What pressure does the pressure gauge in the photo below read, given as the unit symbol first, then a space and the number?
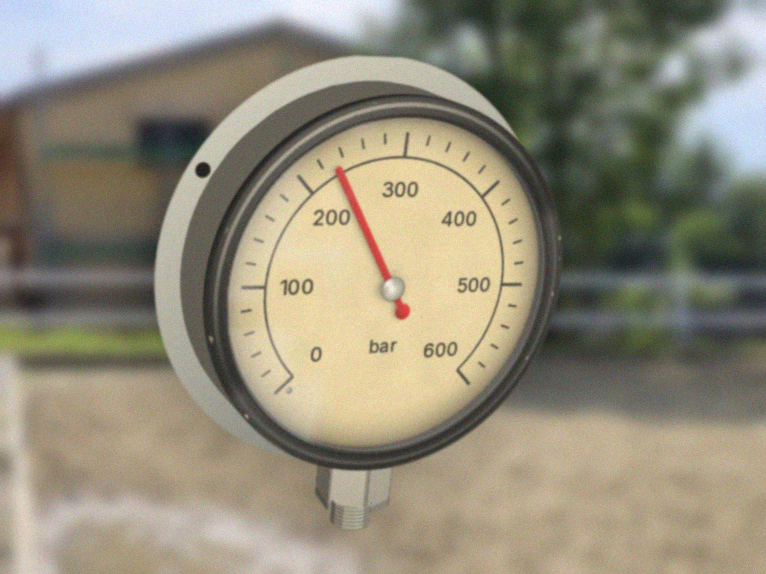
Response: bar 230
